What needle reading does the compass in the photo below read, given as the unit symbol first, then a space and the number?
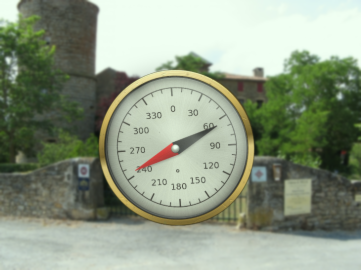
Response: ° 245
